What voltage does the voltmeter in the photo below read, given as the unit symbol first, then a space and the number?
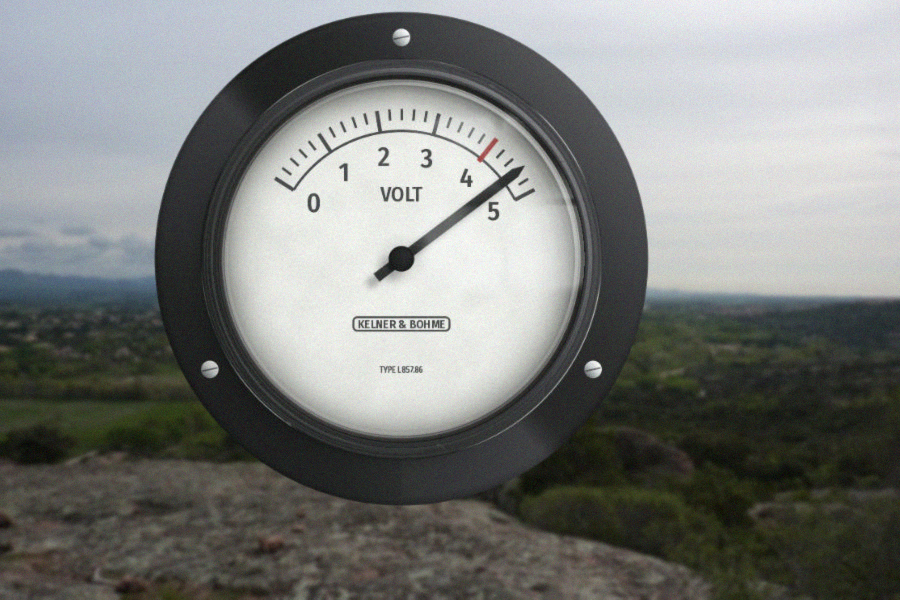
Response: V 4.6
